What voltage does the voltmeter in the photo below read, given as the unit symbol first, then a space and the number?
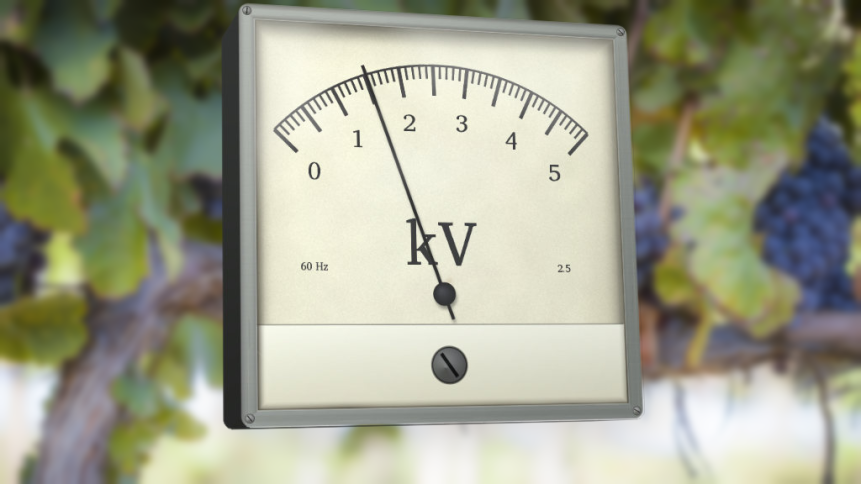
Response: kV 1.5
